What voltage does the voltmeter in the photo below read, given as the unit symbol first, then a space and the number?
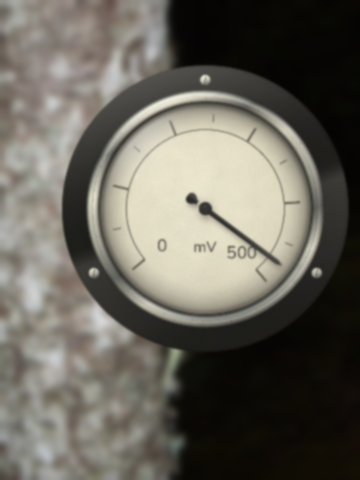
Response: mV 475
